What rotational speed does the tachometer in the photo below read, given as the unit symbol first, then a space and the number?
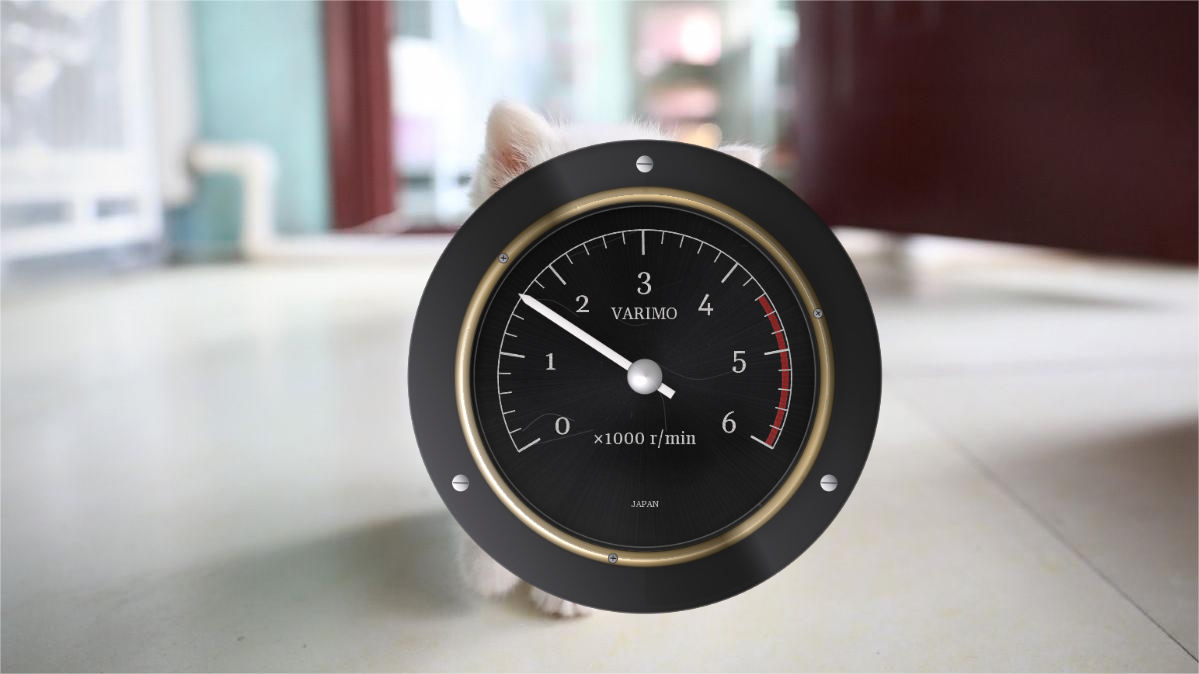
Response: rpm 1600
